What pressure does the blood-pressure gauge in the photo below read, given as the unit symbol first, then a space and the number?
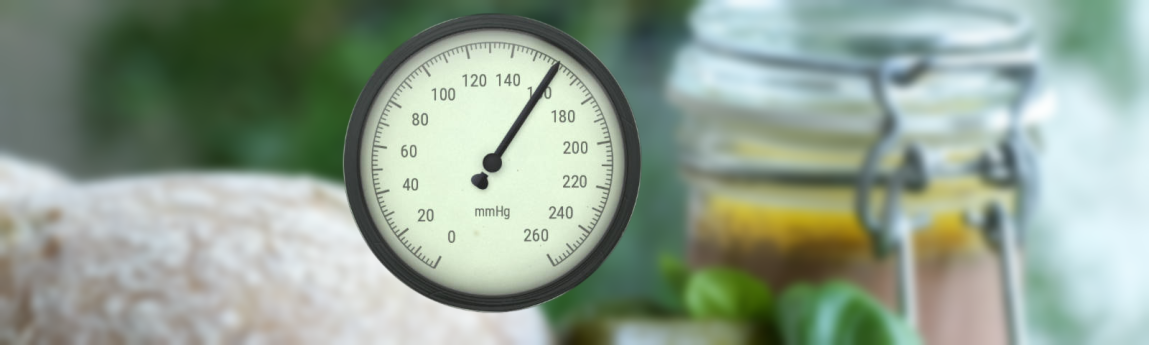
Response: mmHg 160
